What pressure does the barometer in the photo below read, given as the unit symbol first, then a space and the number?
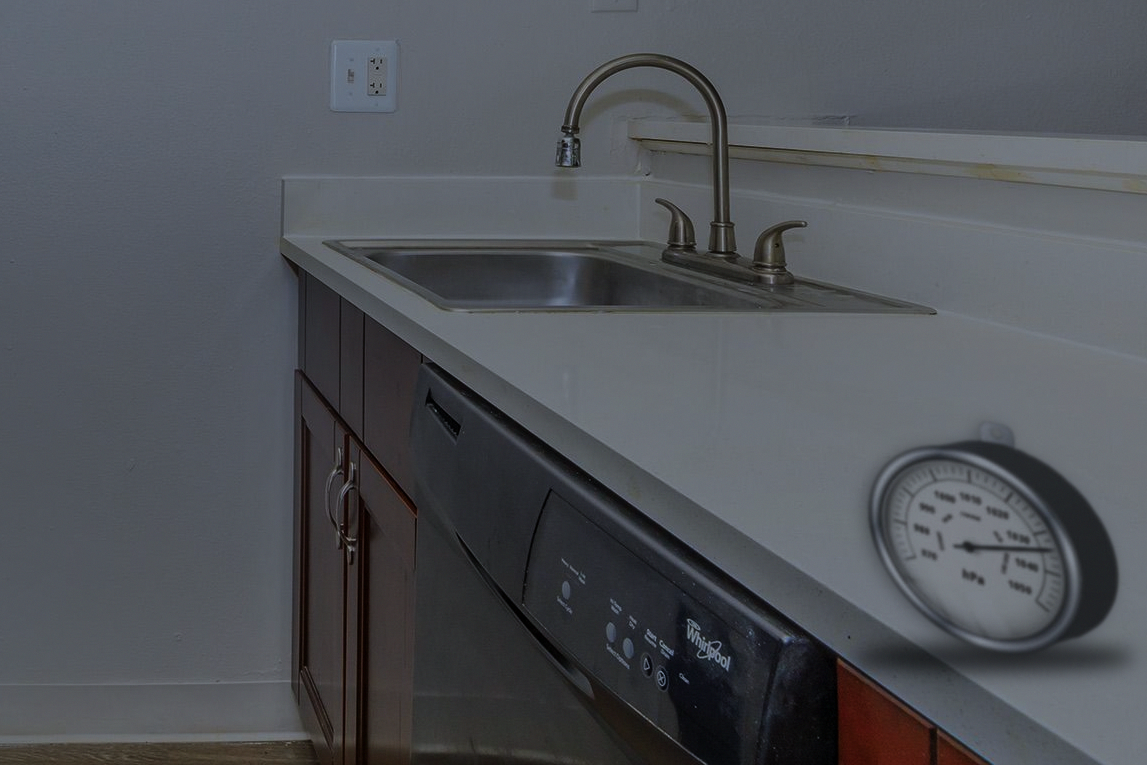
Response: hPa 1034
